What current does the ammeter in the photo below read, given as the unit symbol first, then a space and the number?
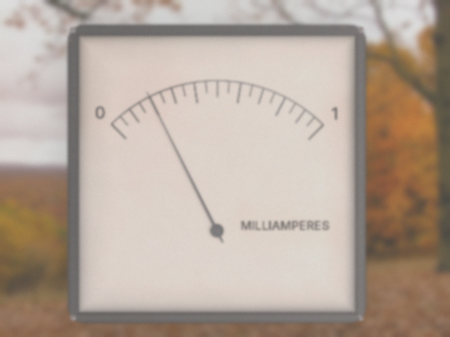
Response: mA 0.2
